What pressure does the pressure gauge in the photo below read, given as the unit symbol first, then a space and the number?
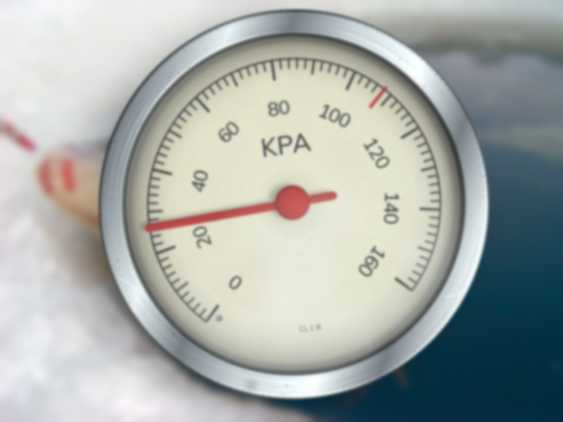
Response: kPa 26
